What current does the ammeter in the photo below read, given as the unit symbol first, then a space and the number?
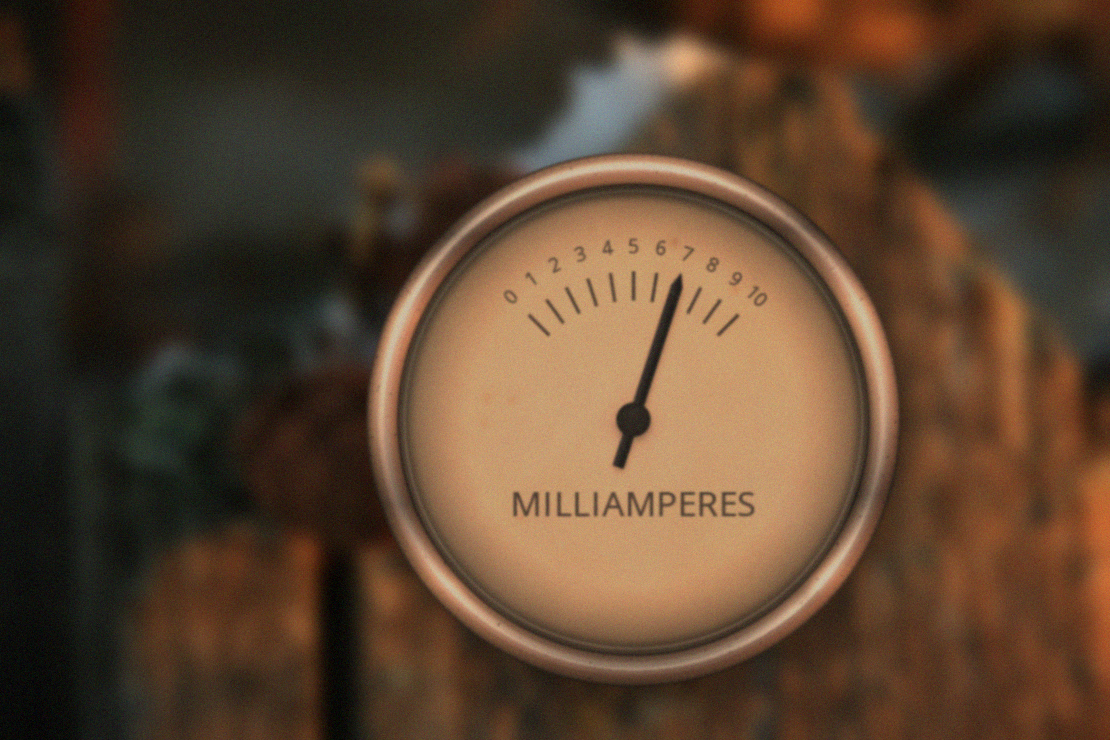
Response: mA 7
